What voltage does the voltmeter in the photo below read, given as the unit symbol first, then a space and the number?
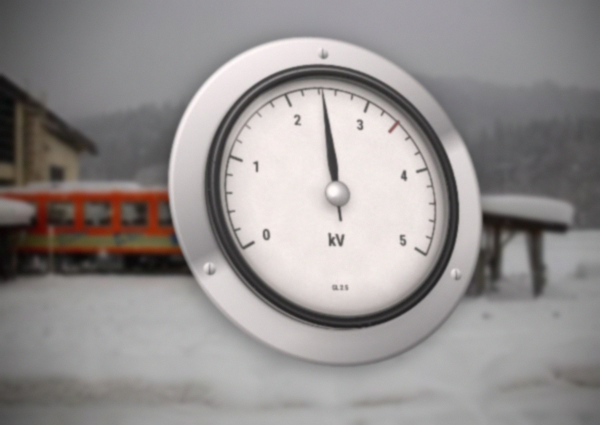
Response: kV 2.4
